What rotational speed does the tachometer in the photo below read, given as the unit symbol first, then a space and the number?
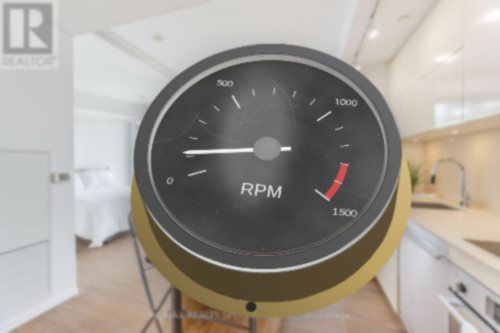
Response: rpm 100
